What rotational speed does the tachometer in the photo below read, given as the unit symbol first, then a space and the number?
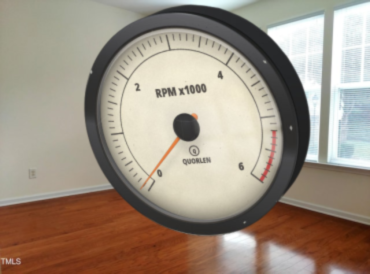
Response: rpm 100
